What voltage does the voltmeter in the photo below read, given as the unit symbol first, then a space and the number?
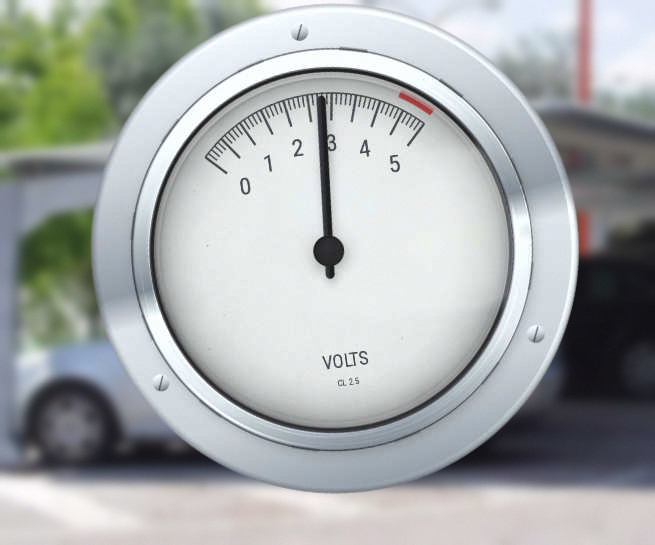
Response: V 2.8
